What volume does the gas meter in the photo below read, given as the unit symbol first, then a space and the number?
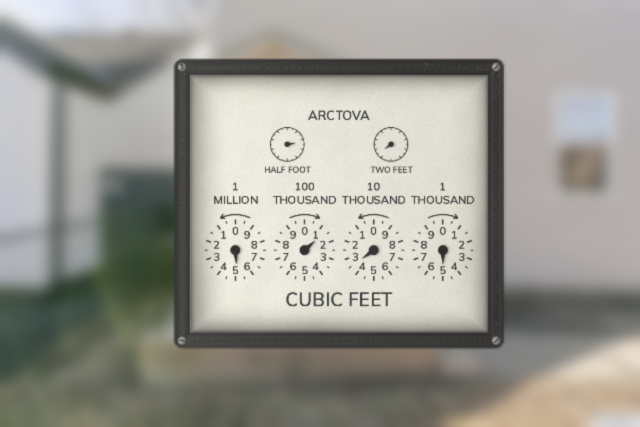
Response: ft³ 513500
